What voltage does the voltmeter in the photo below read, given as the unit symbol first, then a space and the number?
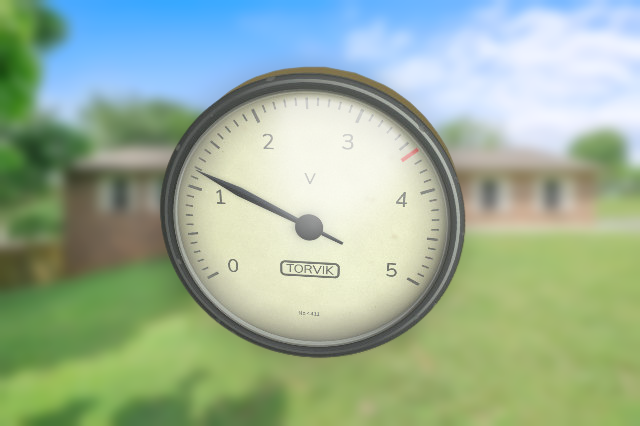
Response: V 1.2
